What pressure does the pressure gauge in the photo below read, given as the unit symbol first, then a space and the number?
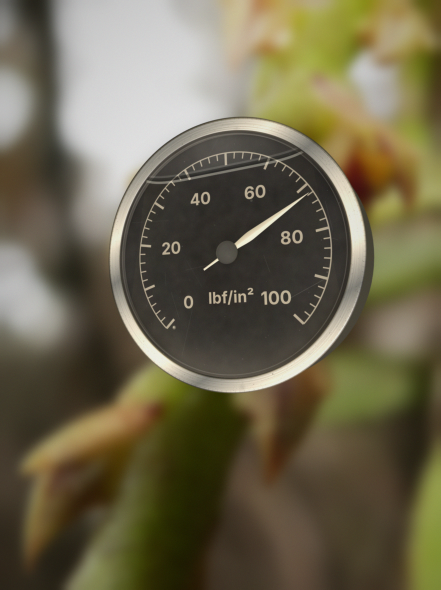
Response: psi 72
